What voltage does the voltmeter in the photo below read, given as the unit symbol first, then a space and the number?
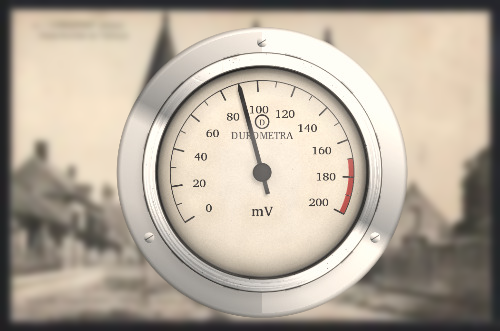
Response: mV 90
